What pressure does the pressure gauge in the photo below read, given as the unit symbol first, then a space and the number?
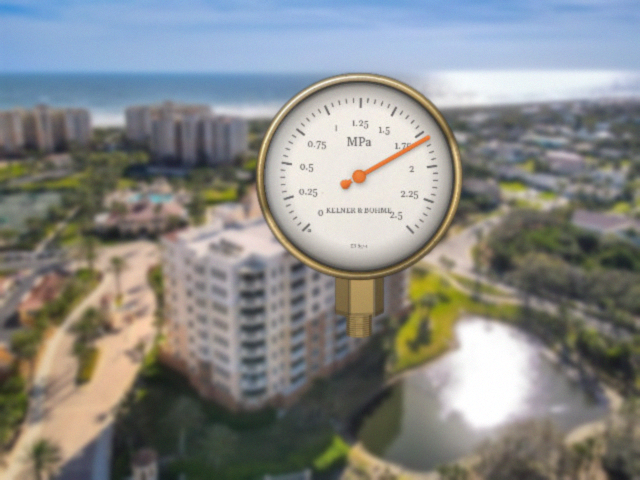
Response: MPa 1.8
